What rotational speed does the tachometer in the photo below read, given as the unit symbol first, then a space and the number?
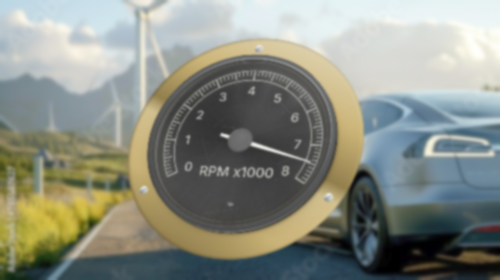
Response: rpm 7500
